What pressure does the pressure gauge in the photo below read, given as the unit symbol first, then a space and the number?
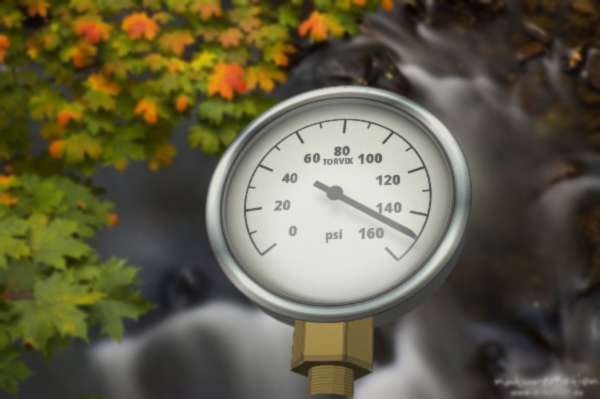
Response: psi 150
